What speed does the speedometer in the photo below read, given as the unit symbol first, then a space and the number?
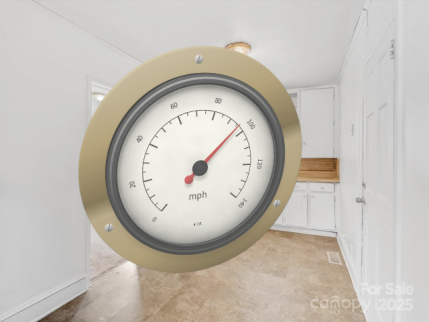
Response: mph 95
